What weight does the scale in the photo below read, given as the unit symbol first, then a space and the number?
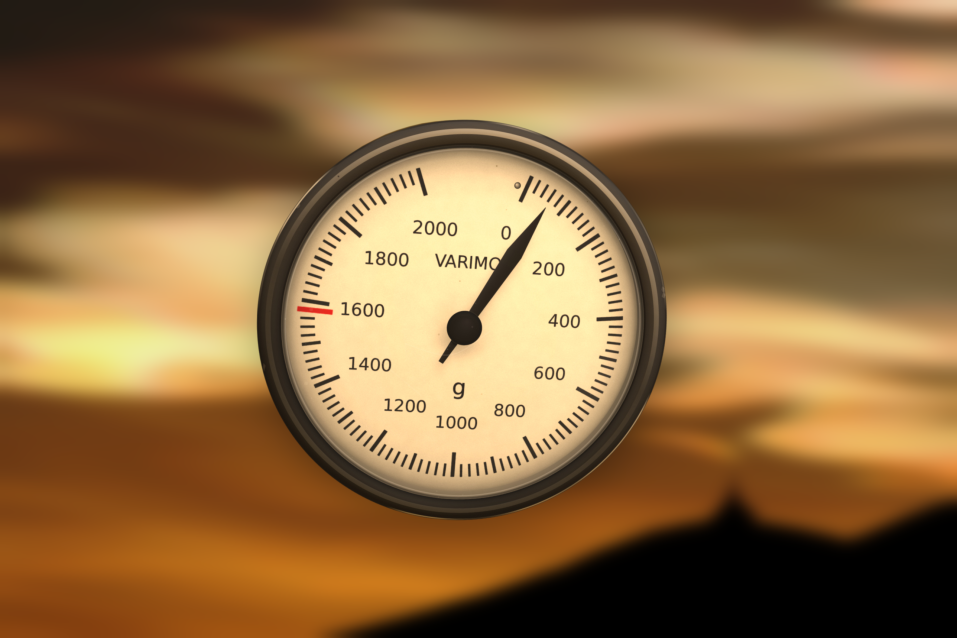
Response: g 60
